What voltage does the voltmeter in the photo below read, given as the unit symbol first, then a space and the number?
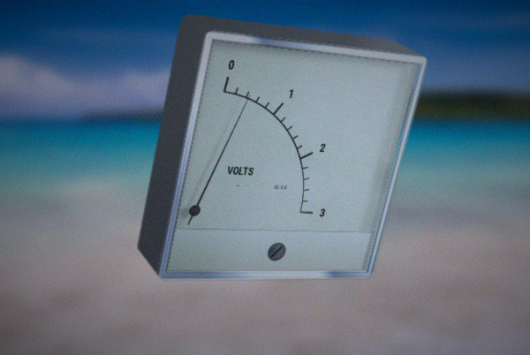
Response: V 0.4
